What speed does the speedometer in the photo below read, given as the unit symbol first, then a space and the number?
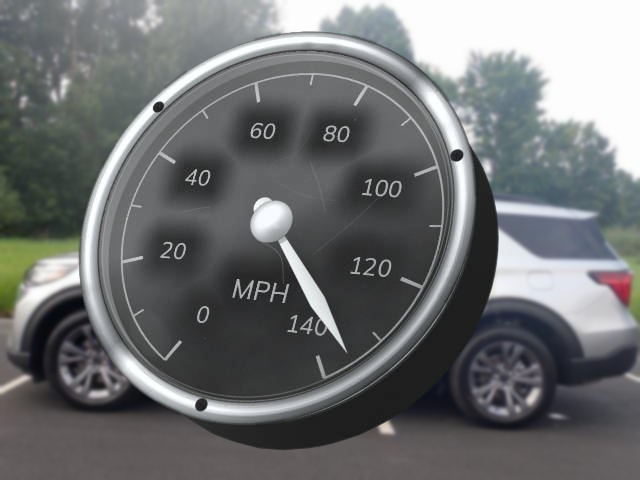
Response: mph 135
